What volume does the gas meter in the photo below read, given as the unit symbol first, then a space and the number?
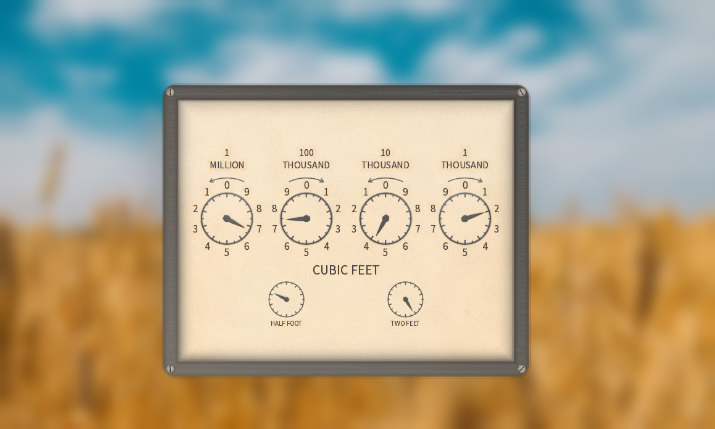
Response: ft³ 674200
